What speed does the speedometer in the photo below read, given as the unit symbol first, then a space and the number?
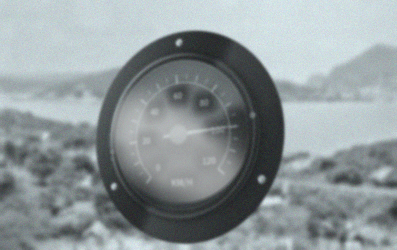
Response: km/h 100
